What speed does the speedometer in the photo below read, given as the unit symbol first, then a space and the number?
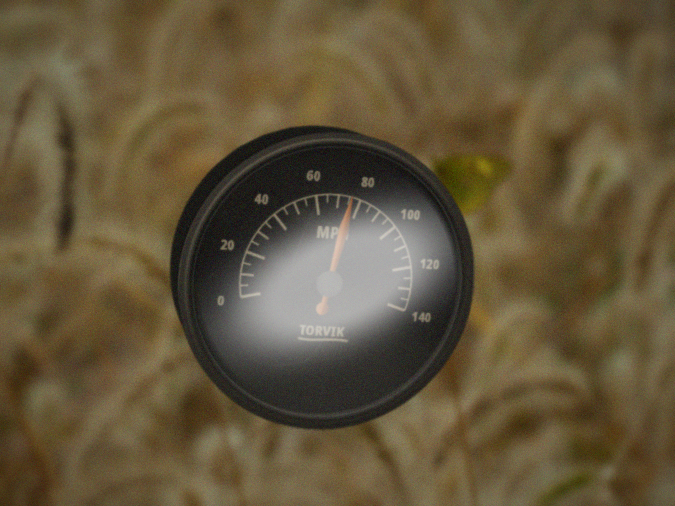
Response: mph 75
